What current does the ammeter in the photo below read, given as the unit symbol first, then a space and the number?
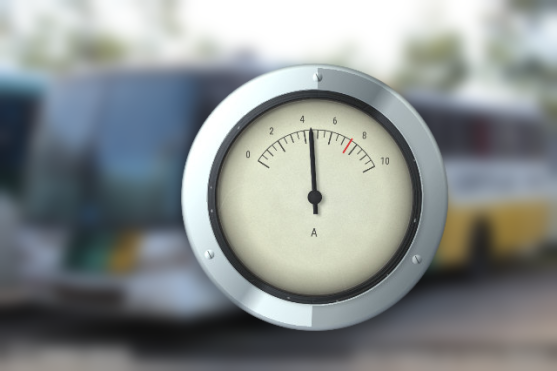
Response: A 4.5
